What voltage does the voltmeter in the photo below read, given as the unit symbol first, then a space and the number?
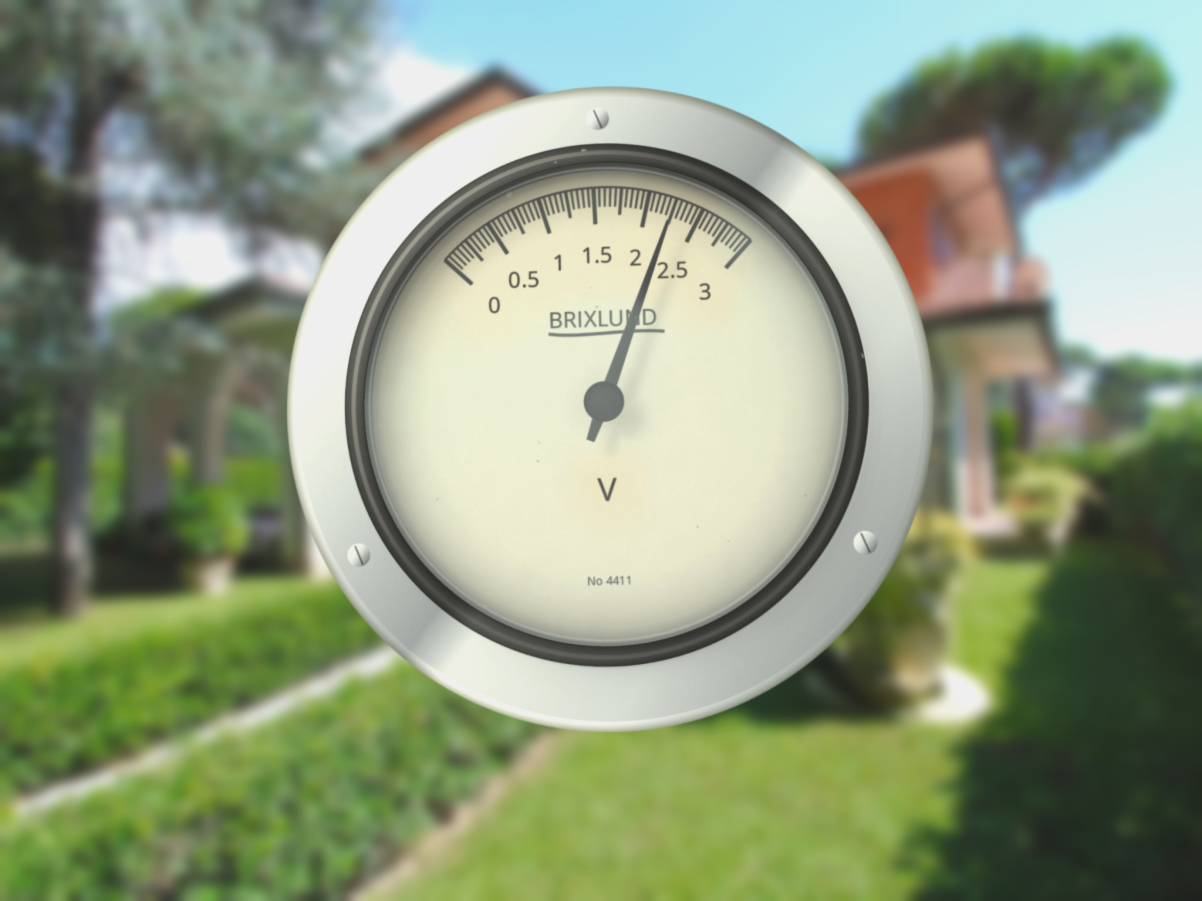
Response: V 2.25
